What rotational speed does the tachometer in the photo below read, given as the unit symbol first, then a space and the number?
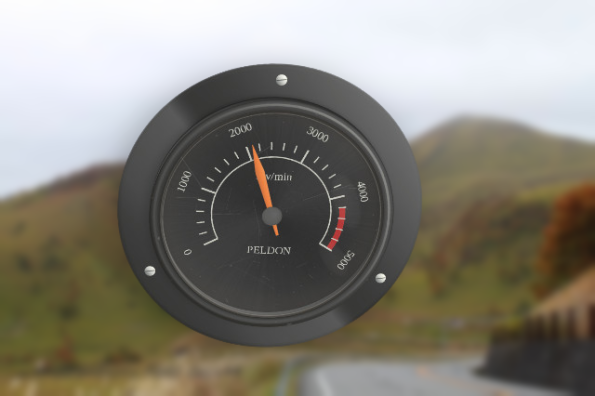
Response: rpm 2100
